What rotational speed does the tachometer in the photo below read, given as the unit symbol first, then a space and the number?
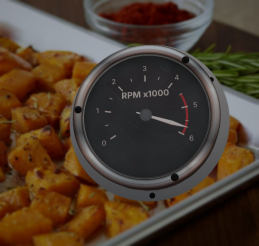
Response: rpm 5750
